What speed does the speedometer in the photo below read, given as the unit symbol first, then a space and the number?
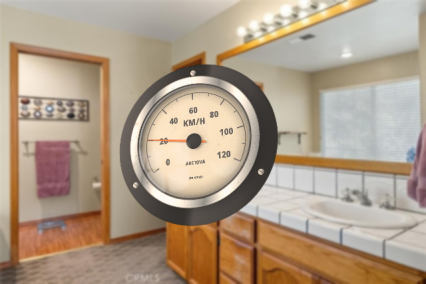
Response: km/h 20
